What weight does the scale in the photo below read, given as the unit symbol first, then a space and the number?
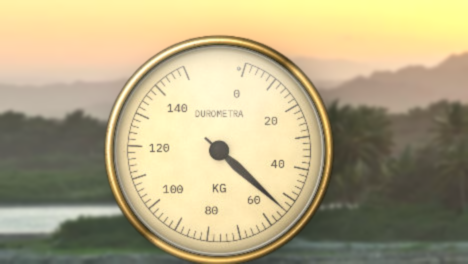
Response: kg 54
